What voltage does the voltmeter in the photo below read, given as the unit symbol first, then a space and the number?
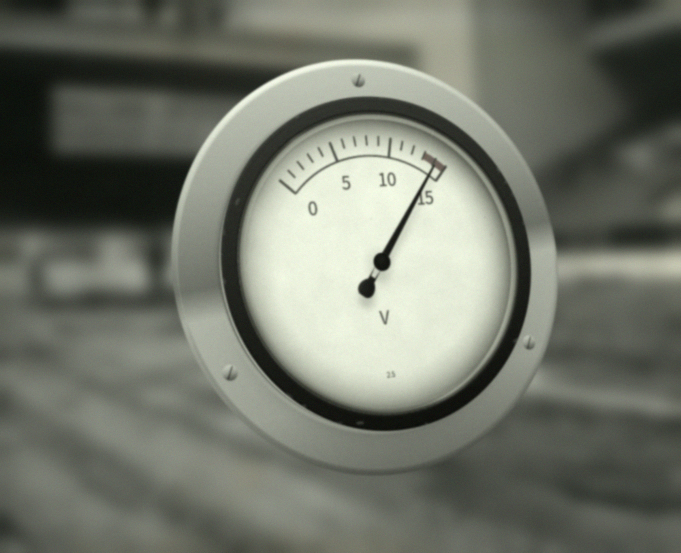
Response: V 14
